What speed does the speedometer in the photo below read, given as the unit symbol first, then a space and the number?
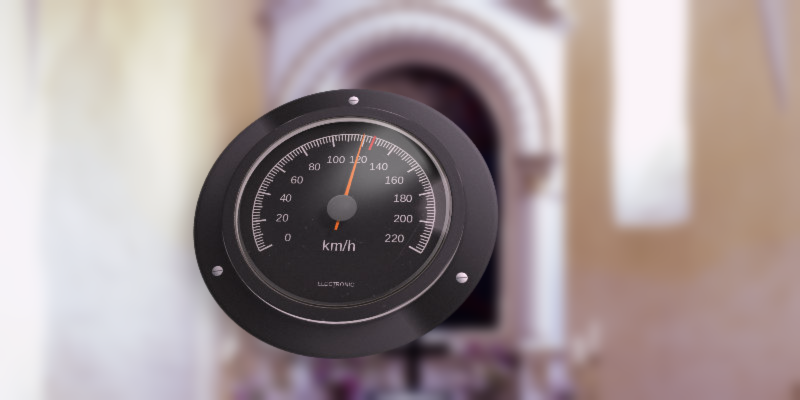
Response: km/h 120
